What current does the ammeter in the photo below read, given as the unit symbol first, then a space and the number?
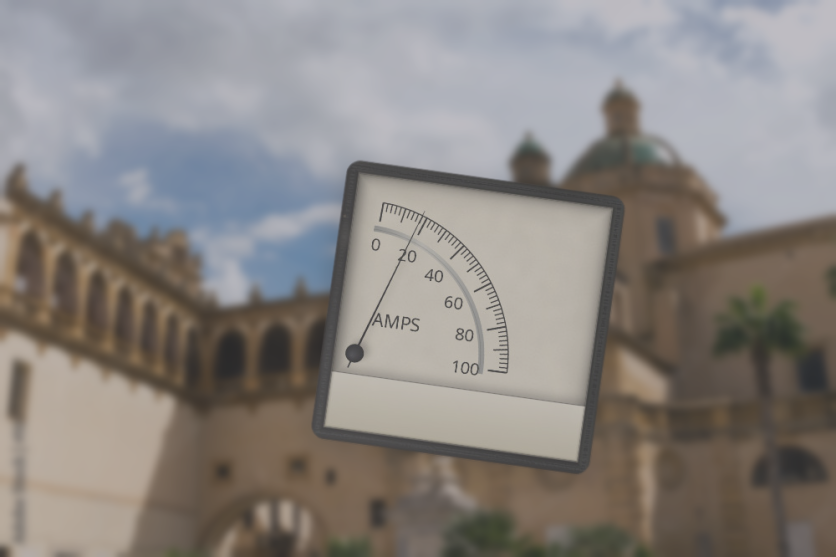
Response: A 18
